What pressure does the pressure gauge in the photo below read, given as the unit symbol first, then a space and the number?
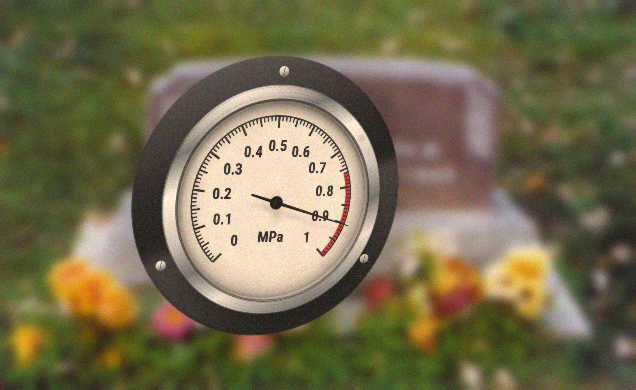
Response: MPa 0.9
